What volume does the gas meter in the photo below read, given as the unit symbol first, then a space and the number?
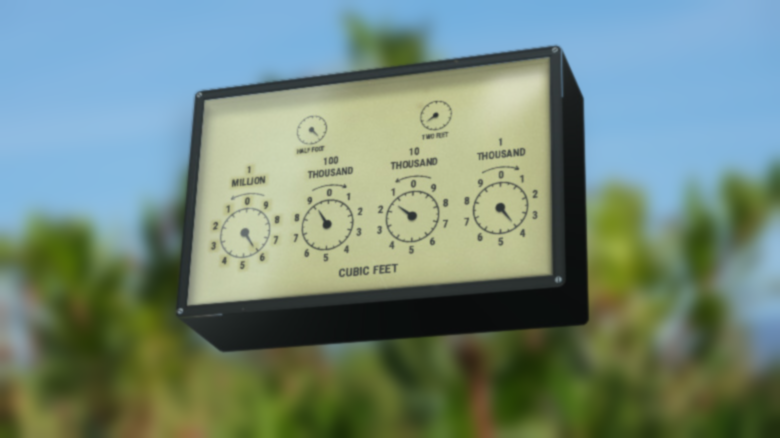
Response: ft³ 591400
